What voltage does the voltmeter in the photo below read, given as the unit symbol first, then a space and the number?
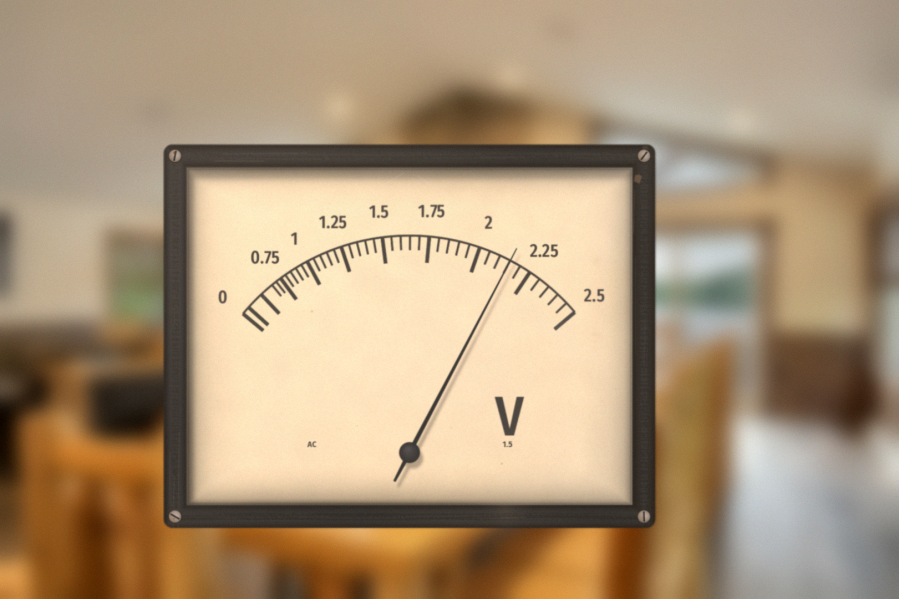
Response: V 2.15
